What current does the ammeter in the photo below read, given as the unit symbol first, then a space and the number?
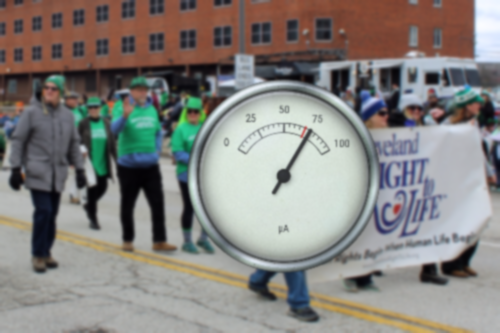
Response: µA 75
